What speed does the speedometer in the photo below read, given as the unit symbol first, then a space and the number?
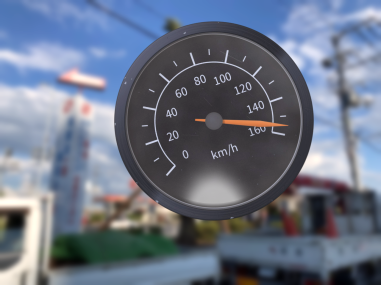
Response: km/h 155
